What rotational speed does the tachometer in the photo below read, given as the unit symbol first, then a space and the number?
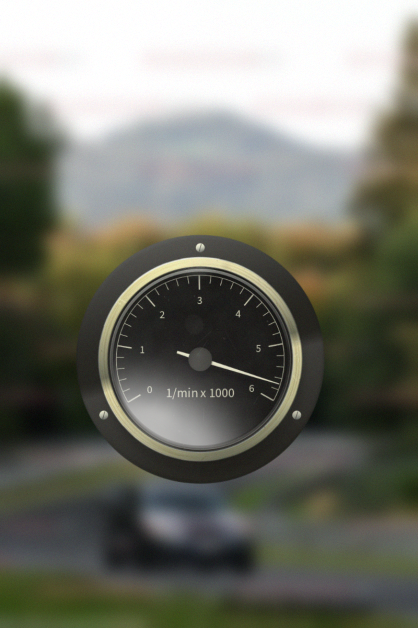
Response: rpm 5700
